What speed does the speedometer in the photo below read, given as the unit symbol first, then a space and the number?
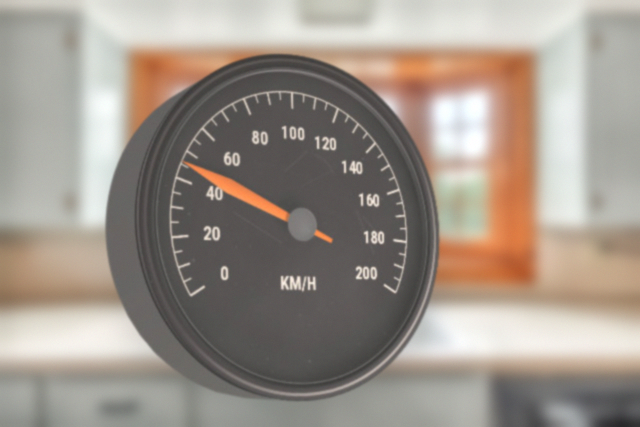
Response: km/h 45
